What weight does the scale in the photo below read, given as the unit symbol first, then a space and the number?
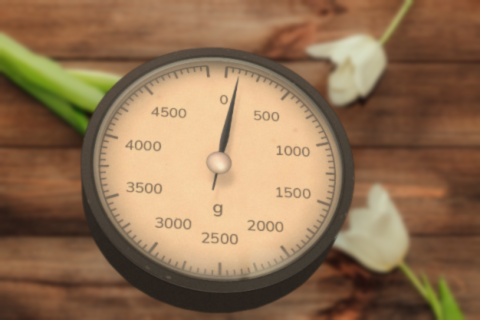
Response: g 100
